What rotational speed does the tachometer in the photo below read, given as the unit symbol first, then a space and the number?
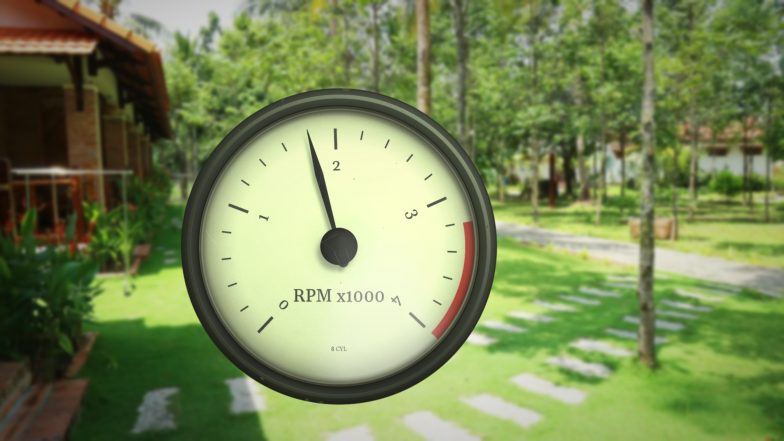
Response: rpm 1800
